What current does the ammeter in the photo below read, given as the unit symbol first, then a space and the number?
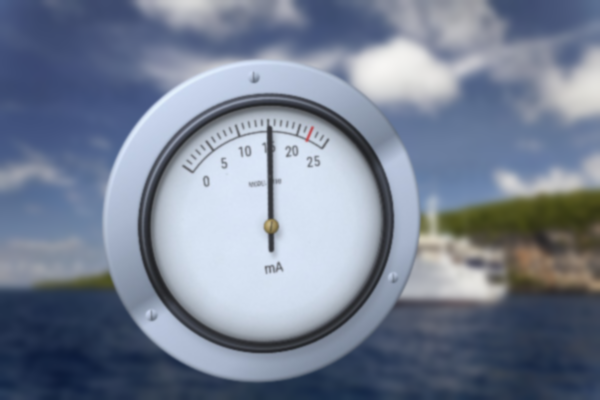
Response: mA 15
